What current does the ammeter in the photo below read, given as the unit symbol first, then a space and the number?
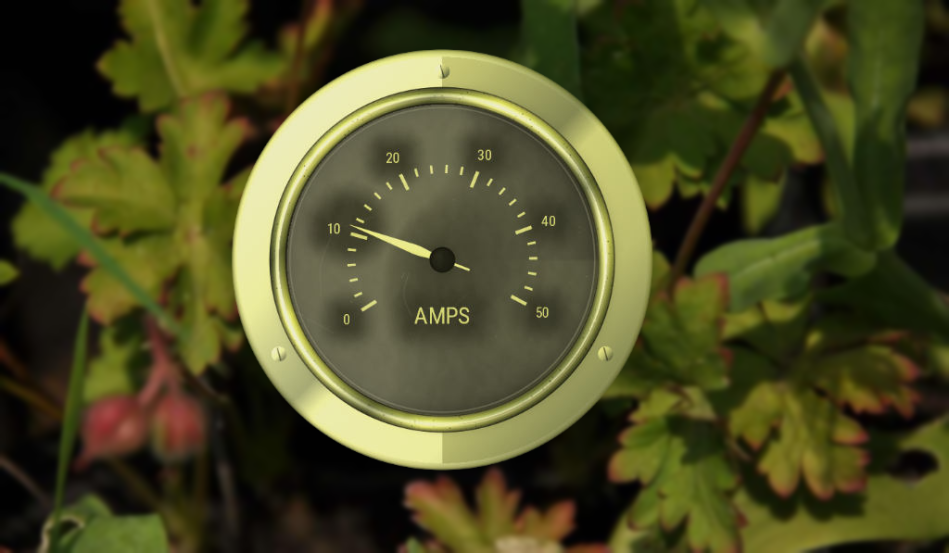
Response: A 11
